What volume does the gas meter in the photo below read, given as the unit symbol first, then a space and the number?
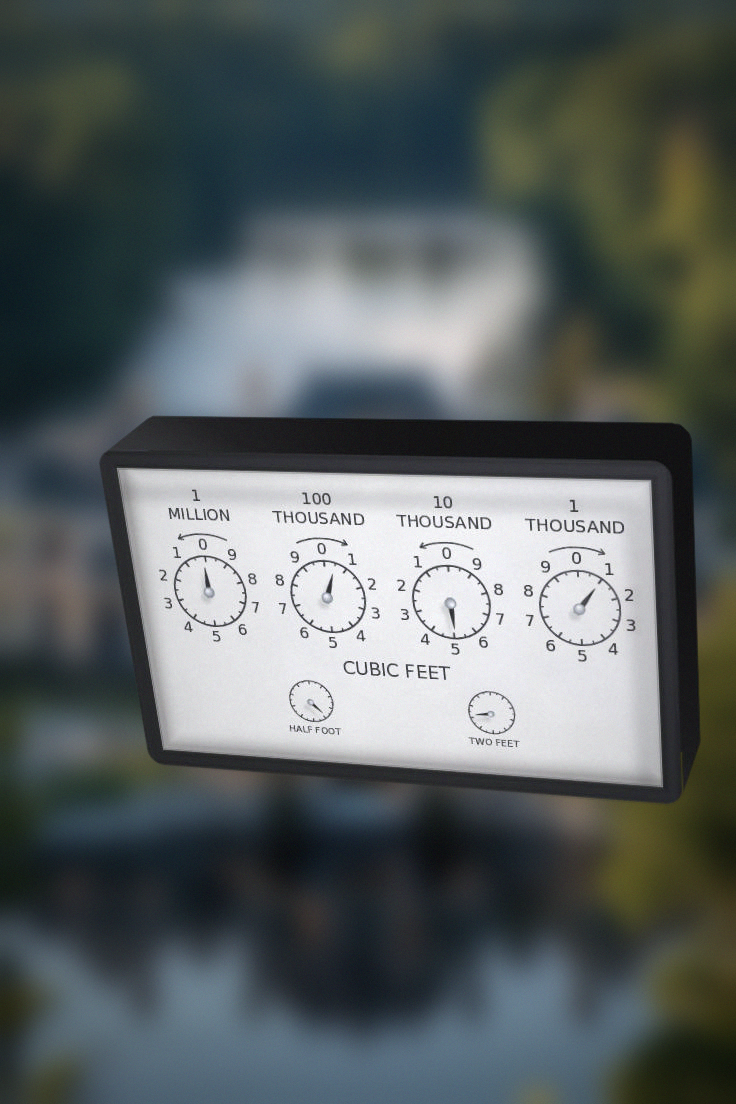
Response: ft³ 5100
